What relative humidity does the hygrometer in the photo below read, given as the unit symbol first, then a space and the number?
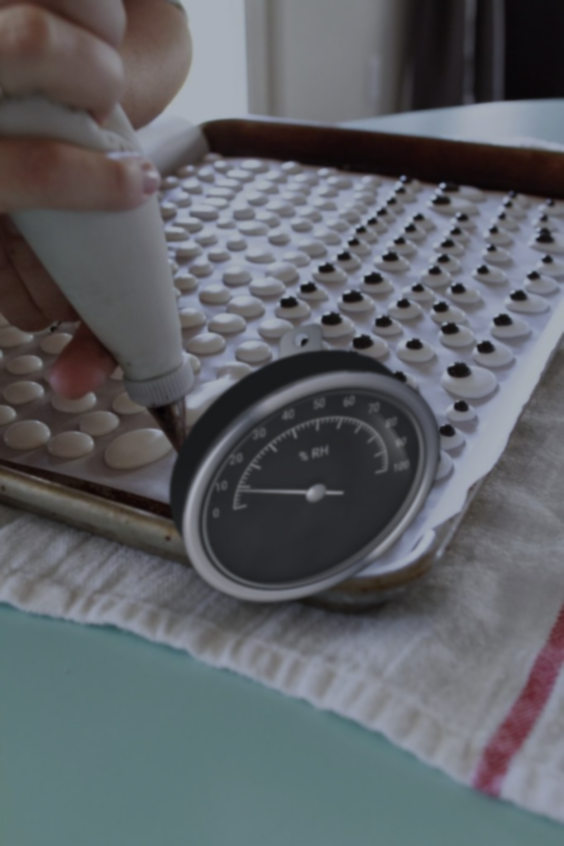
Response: % 10
